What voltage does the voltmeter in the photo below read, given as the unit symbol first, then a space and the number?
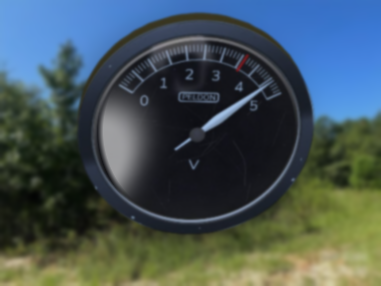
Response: V 4.5
